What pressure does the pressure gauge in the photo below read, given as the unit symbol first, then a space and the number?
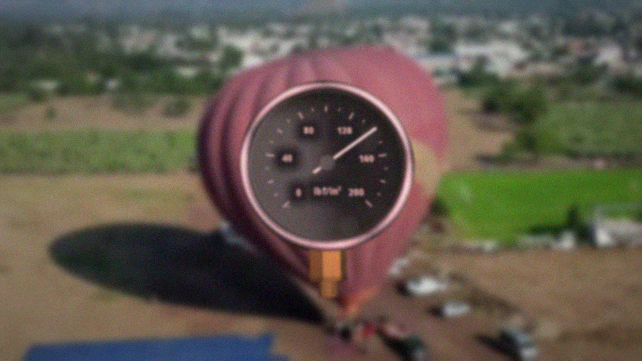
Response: psi 140
